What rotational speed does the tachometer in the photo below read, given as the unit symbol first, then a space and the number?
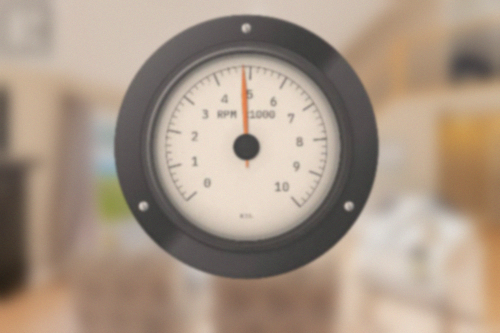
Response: rpm 4800
